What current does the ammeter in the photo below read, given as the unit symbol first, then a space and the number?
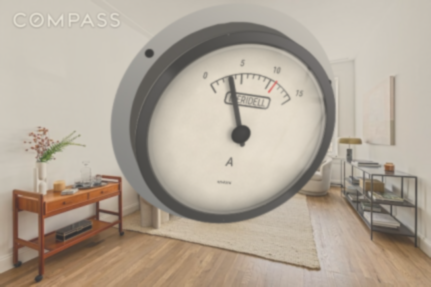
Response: A 3
